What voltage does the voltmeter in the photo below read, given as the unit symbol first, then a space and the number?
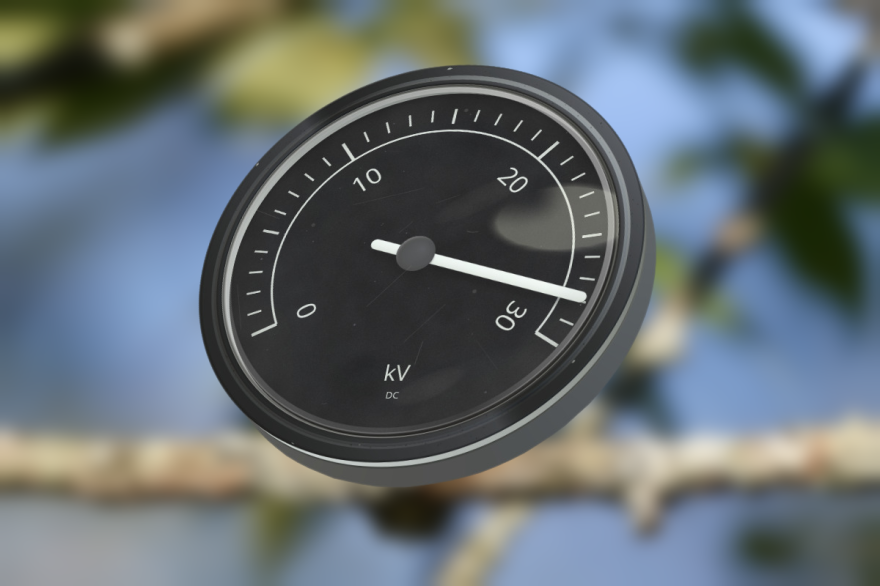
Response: kV 28
